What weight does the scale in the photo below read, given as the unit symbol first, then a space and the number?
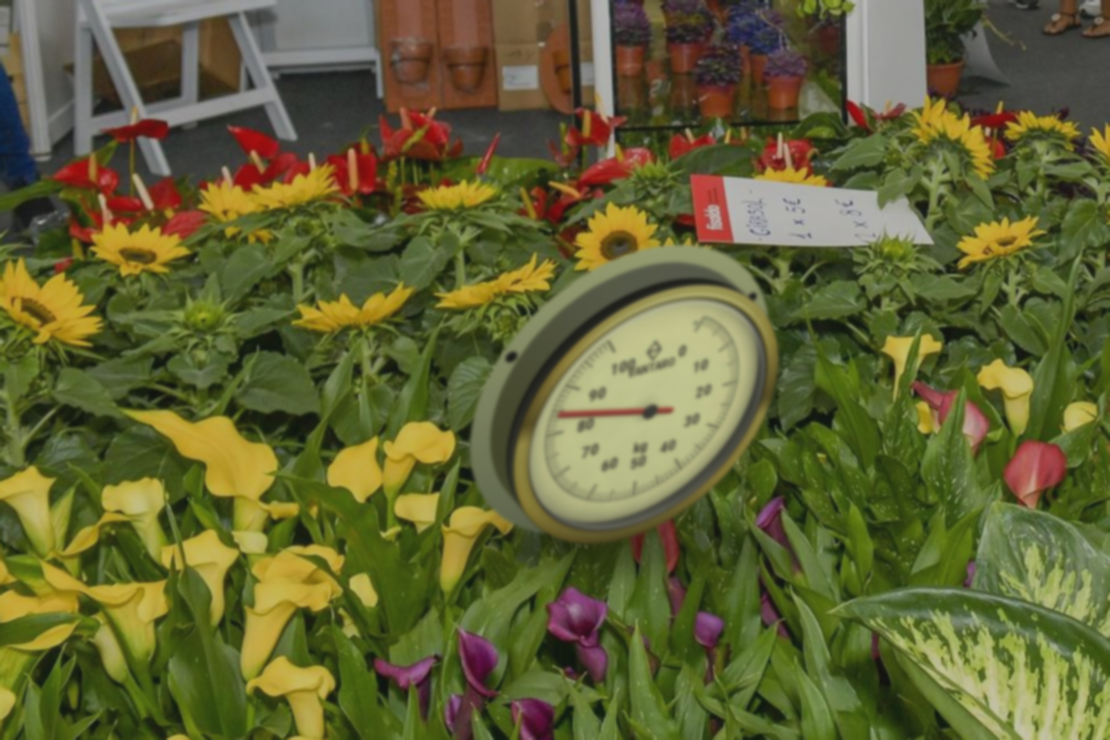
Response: kg 85
